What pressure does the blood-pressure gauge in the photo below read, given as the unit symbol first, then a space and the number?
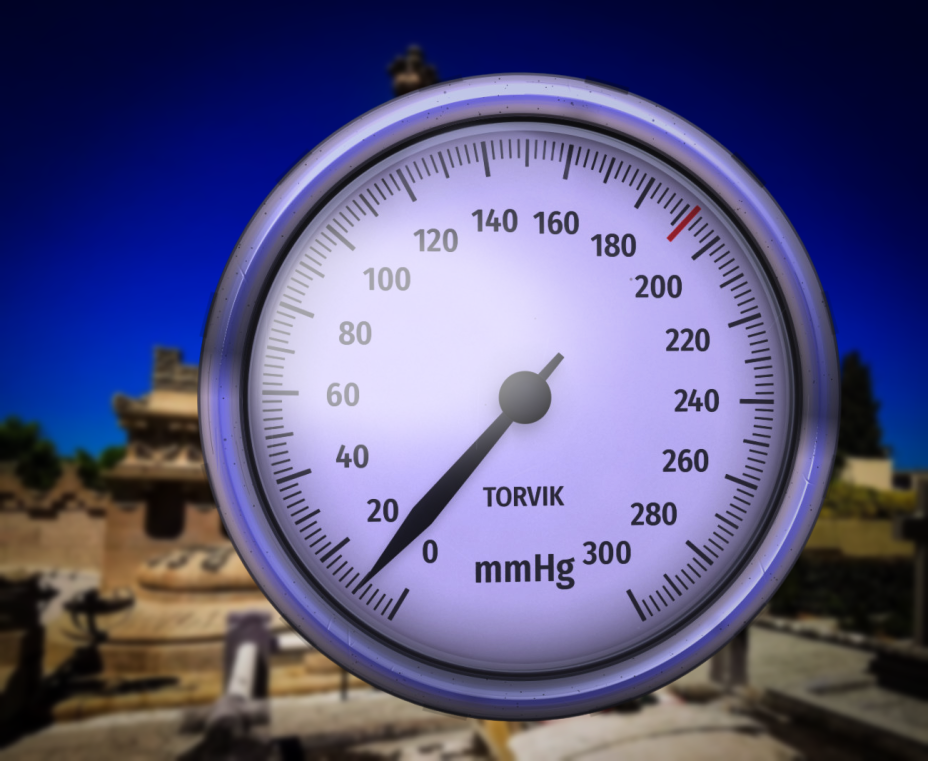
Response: mmHg 10
